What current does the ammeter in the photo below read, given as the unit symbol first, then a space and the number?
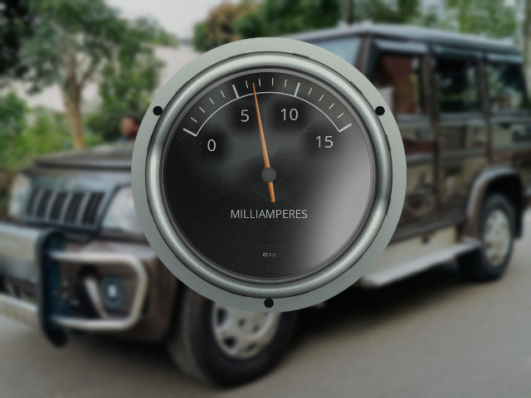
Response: mA 6.5
